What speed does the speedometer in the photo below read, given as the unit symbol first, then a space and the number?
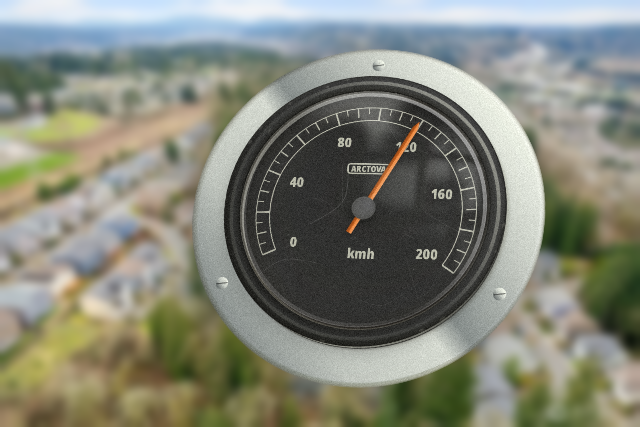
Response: km/h 120
